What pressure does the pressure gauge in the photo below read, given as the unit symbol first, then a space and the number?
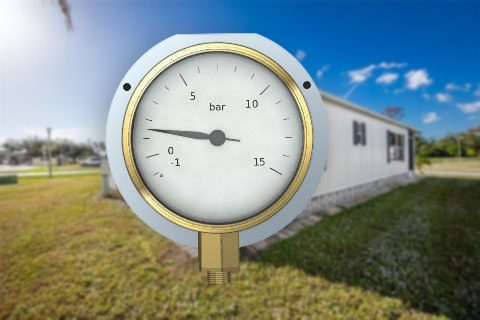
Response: bar 1.5
